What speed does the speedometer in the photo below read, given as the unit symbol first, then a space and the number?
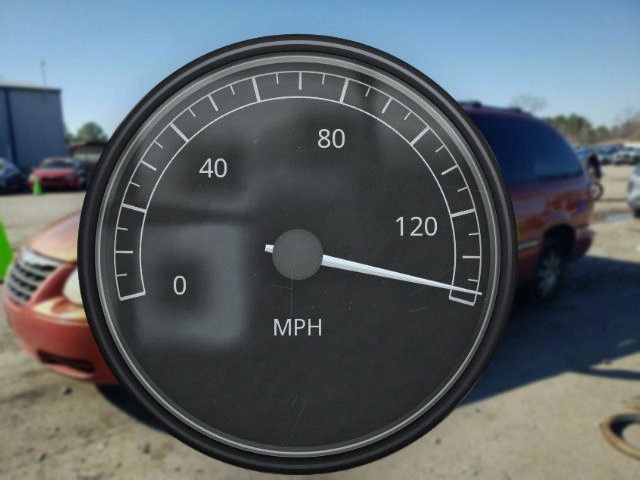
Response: mph 137.5
